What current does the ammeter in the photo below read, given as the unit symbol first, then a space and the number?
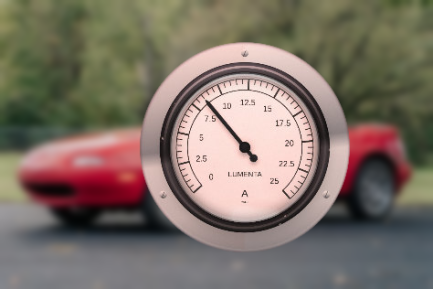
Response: A 8.5
